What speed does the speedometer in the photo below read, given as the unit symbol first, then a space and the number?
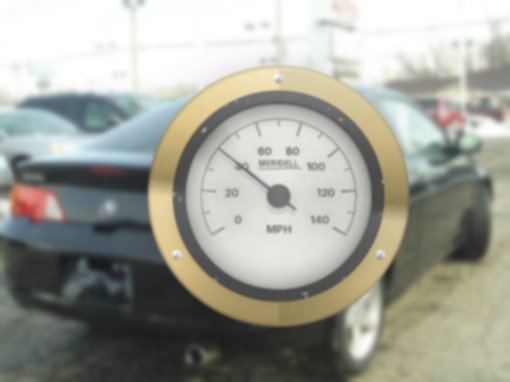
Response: mph 40
